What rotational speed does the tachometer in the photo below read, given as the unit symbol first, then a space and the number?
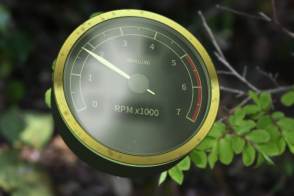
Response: rpm 1750
